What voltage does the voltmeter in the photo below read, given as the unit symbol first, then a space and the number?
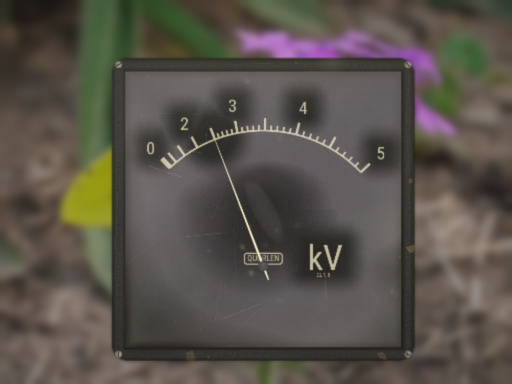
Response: kV 2.5
